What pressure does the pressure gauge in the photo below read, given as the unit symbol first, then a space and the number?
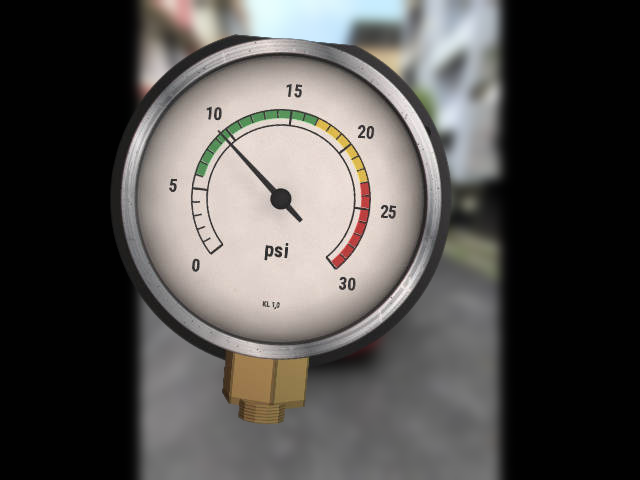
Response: psi 9.5
